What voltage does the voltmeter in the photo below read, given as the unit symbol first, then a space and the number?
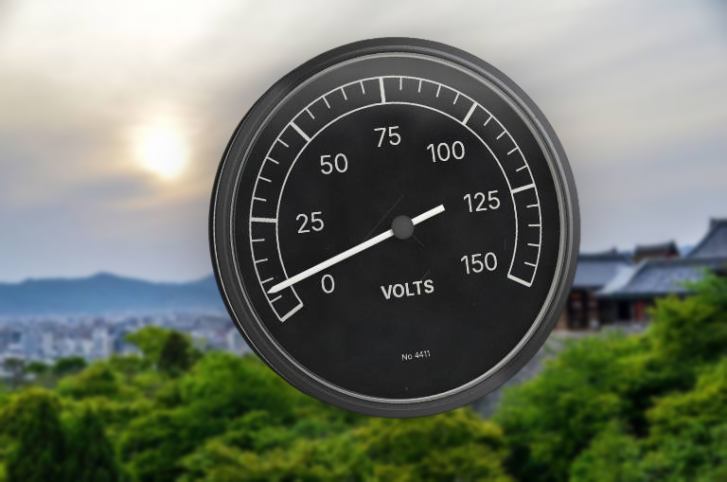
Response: V 7.5
